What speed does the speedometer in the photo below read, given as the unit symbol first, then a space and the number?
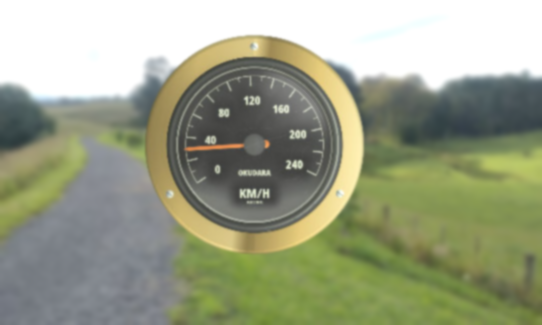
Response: km/h 30
